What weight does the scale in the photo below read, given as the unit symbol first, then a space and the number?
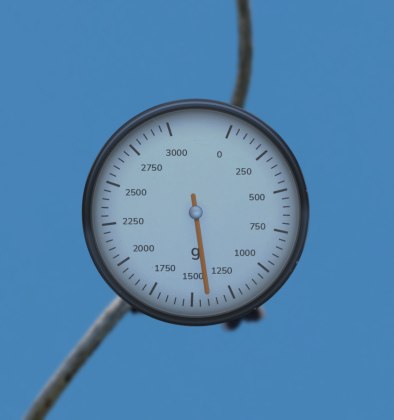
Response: g 1400
